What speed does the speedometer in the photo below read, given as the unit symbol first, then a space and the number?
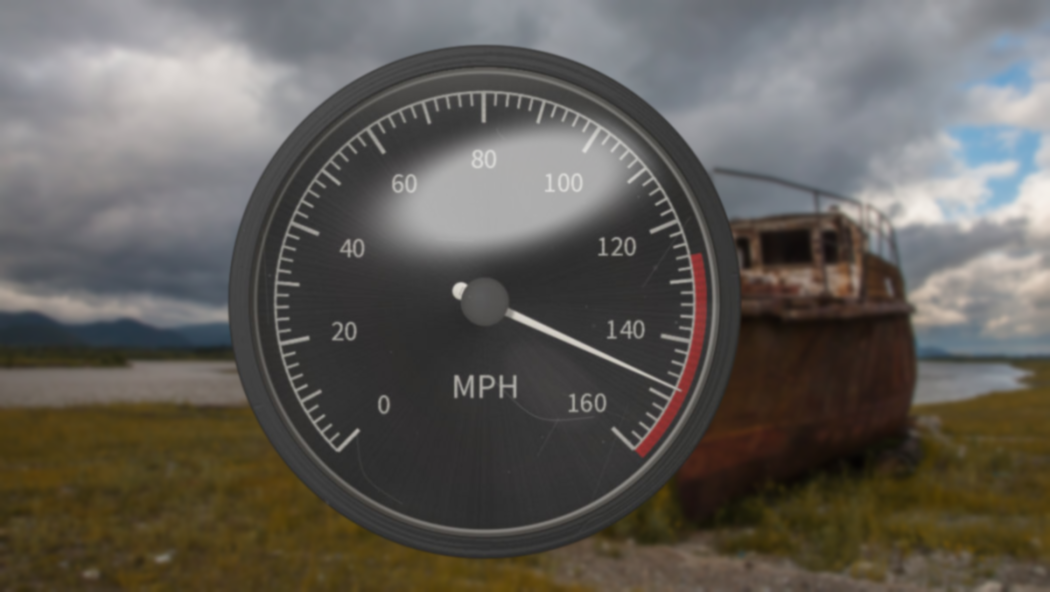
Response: mph 148
